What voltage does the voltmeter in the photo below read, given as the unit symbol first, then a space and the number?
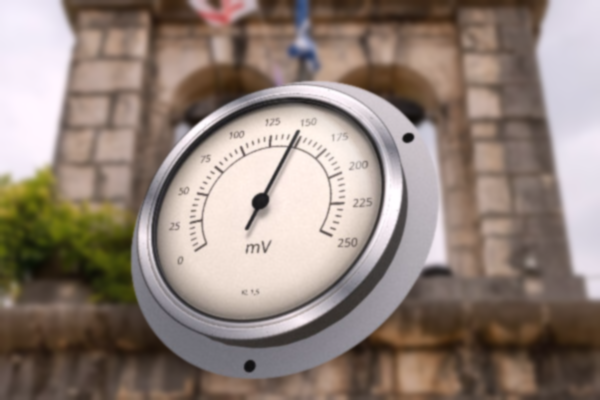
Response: mV 150
